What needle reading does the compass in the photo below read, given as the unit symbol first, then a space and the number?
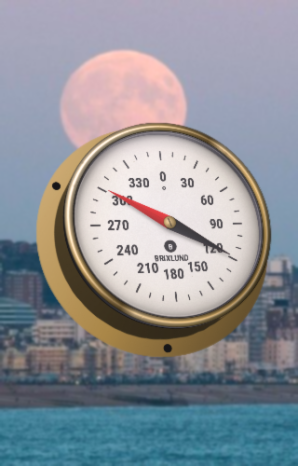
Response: ° 300
